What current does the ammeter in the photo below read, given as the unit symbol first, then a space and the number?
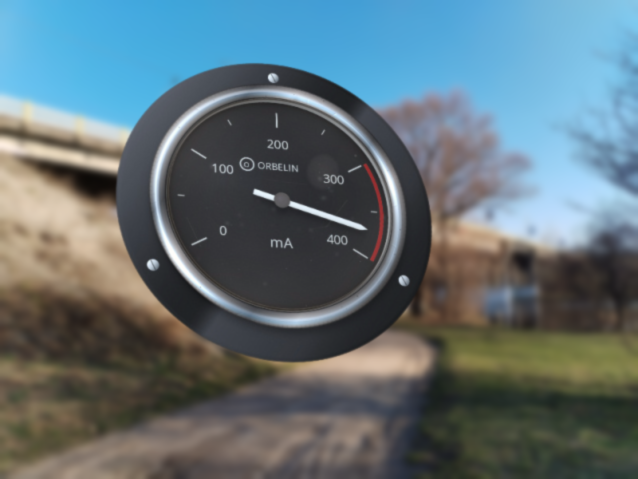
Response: mA 375
